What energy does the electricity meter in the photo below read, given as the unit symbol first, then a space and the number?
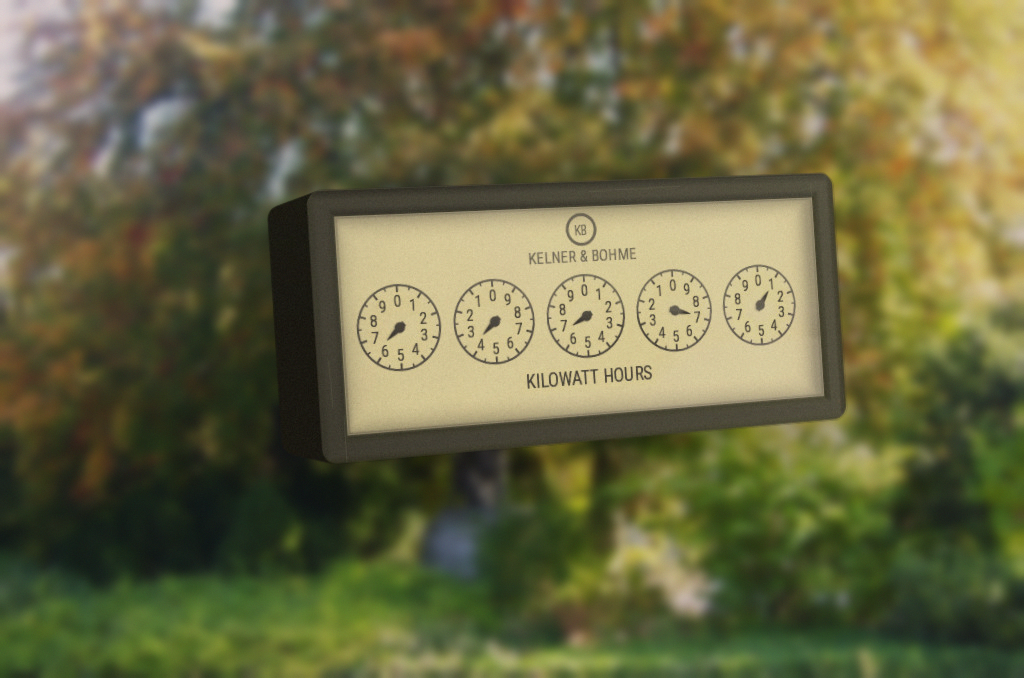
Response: kWh 63671
